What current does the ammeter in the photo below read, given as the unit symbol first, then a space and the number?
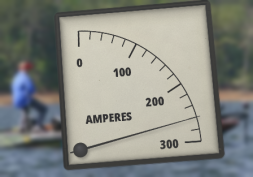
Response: A 260
